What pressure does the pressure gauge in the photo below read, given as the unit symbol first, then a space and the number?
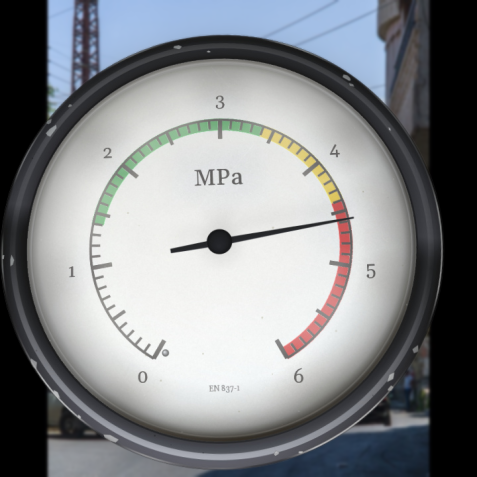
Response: MPa 4.6
